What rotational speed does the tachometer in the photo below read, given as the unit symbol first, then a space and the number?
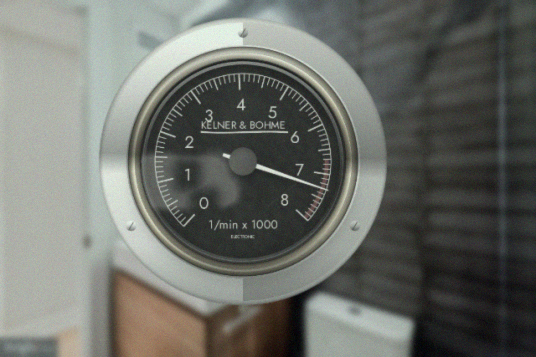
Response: rpm 7300
